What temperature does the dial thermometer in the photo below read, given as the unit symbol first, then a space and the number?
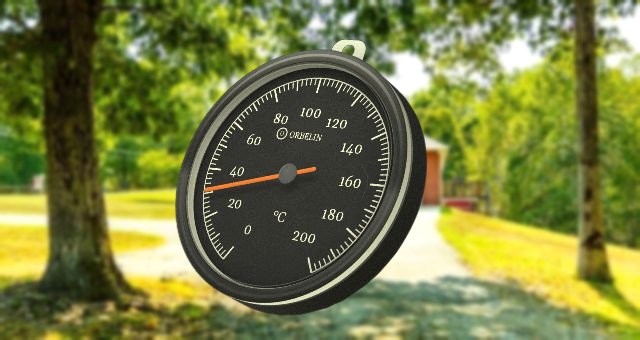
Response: °C 30
